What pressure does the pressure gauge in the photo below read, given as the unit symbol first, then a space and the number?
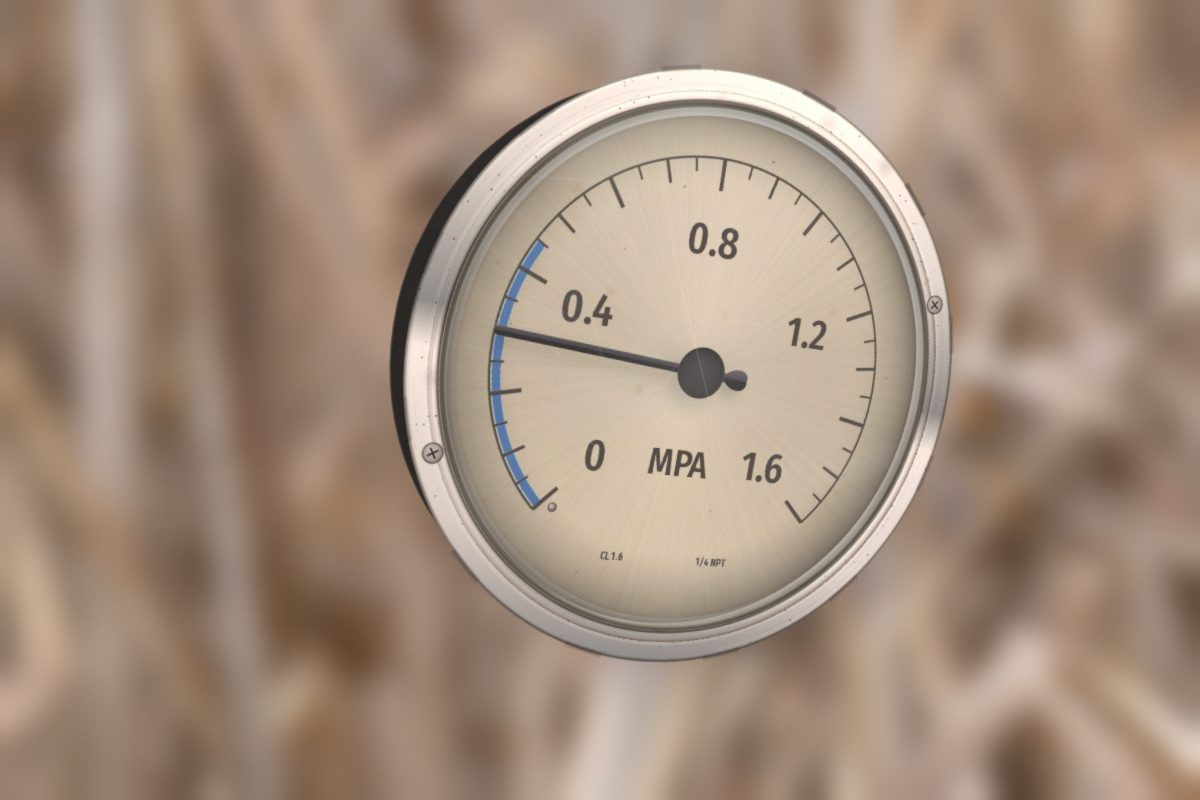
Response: MPa 0.3
